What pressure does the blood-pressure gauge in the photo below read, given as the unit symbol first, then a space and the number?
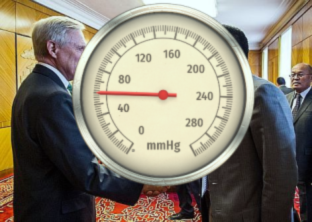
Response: mmHg 60
